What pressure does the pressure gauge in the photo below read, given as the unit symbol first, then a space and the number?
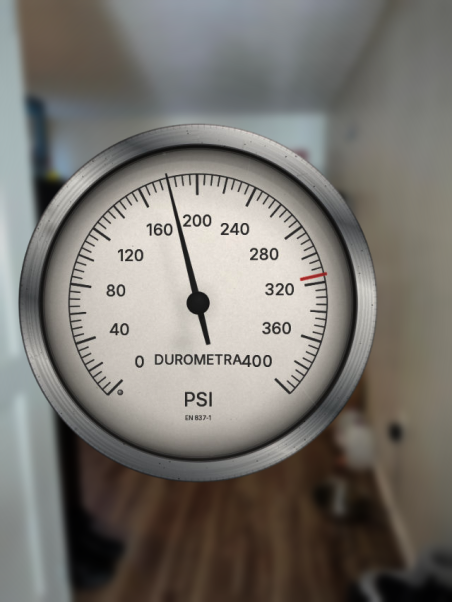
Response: psi 180
